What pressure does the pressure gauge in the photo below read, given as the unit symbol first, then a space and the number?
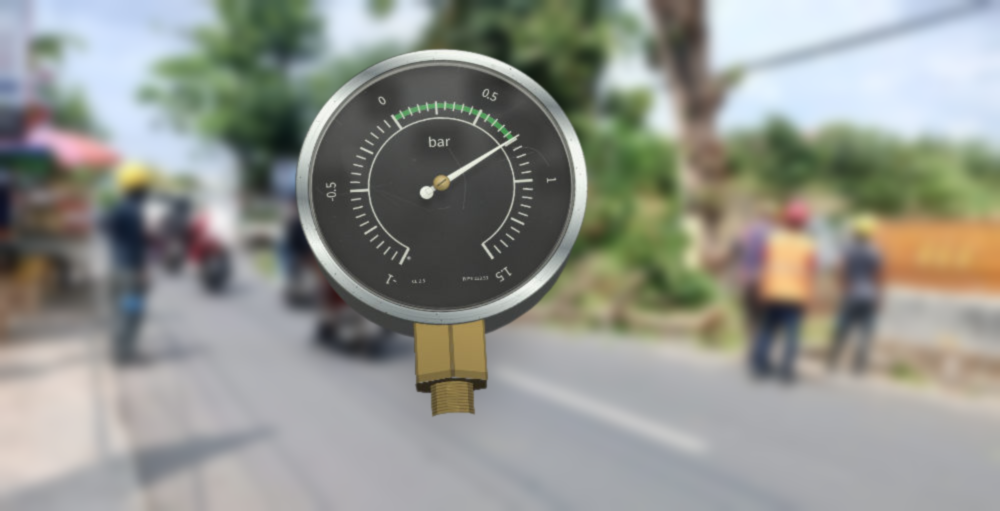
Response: bar 0.75
